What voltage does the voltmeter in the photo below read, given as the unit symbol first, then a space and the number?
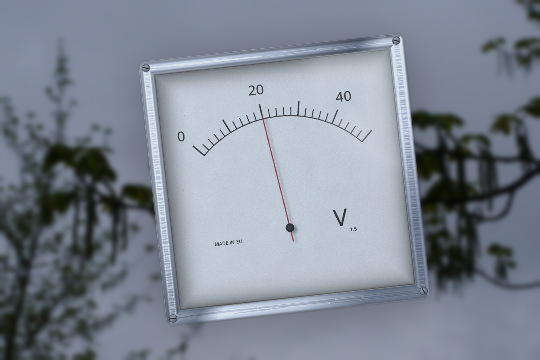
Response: V 20
